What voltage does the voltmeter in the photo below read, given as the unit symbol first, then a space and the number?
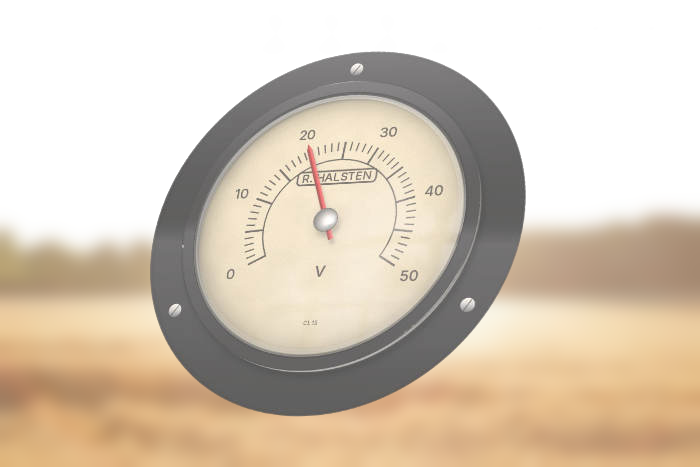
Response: V 20
